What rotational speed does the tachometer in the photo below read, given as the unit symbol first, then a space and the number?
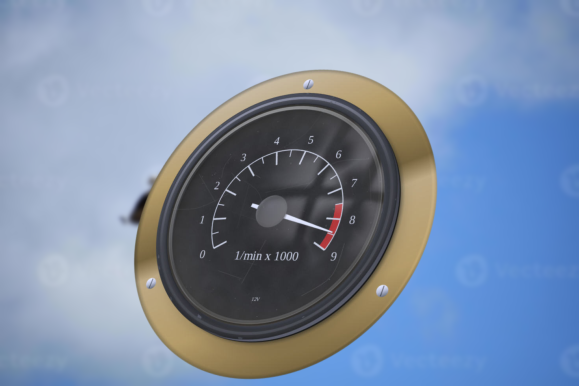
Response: rpm 8500
